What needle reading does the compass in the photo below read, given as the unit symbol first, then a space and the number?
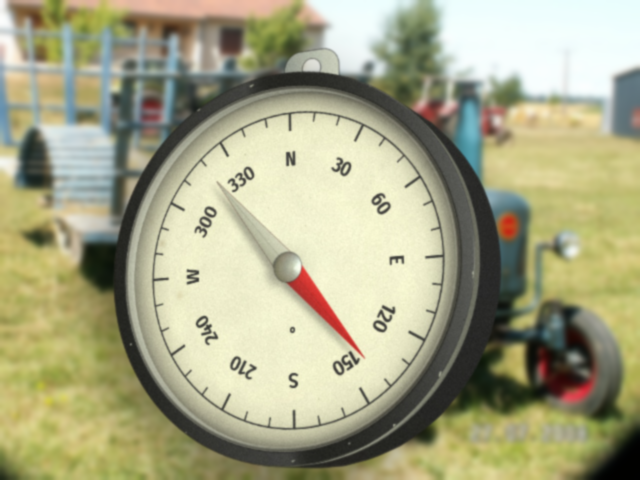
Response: ° 140
